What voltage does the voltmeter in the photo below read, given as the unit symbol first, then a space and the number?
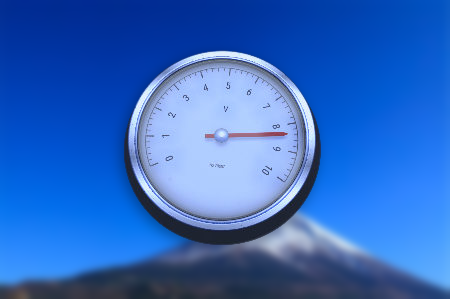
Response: V 8.4
